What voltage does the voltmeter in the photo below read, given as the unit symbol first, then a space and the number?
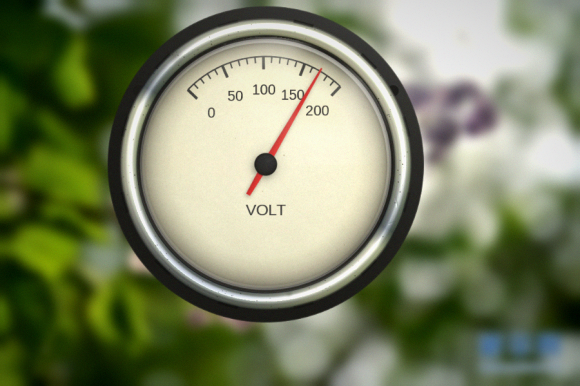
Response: V 170
